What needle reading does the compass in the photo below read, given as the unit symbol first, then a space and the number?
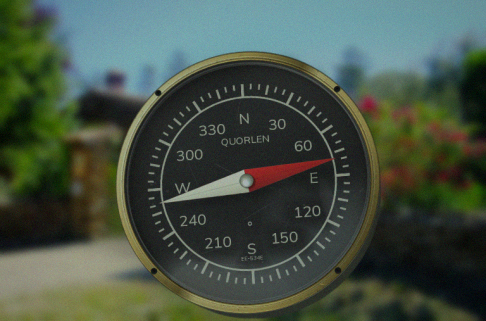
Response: ° 80
